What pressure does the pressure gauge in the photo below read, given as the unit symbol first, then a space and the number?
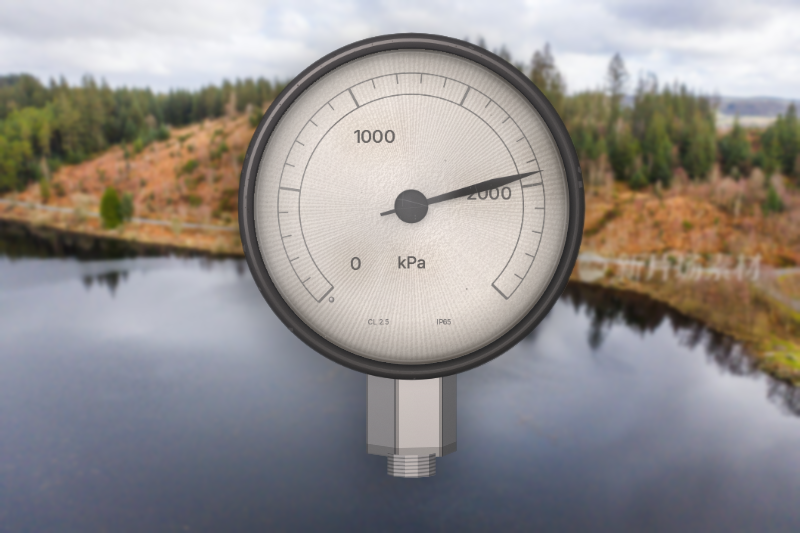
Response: kPa 1950
